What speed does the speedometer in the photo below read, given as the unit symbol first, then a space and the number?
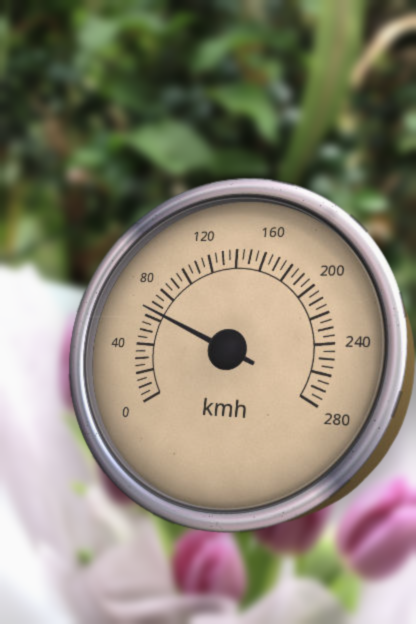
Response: km/h 65
